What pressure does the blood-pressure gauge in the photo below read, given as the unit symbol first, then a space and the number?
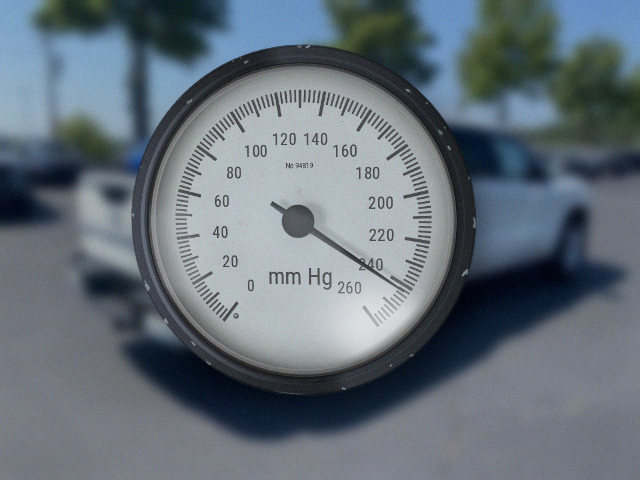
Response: mmHg 242
